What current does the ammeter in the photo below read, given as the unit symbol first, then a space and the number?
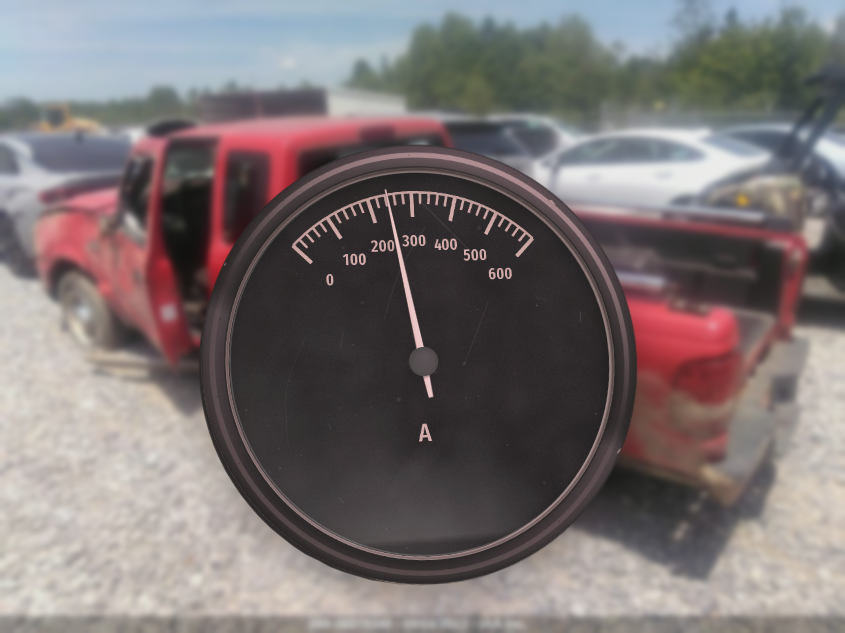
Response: A 240
